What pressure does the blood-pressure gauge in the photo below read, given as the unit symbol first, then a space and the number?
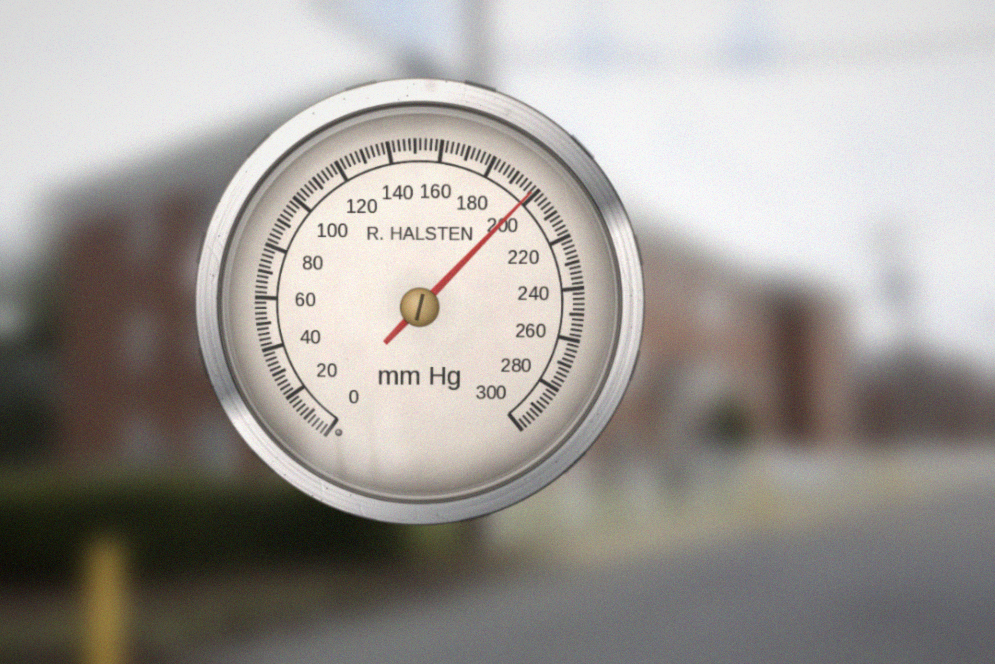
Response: mmHg 198
